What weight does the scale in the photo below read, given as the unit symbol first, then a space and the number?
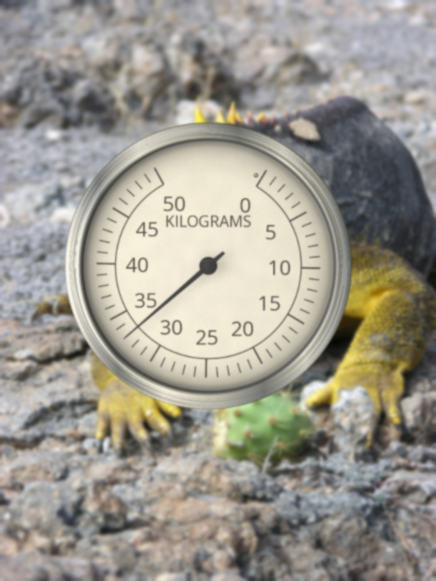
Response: kg 33
